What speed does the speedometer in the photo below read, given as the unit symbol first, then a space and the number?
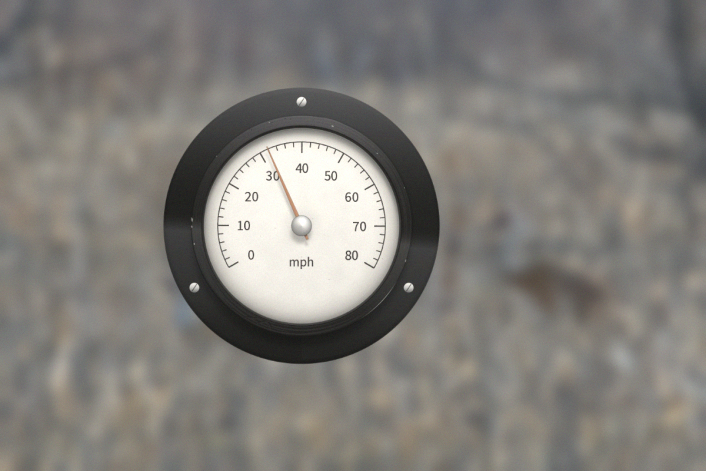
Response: mph 32
